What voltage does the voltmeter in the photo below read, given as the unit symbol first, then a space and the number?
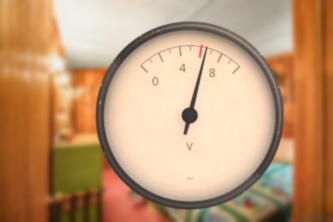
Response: V 6.5
